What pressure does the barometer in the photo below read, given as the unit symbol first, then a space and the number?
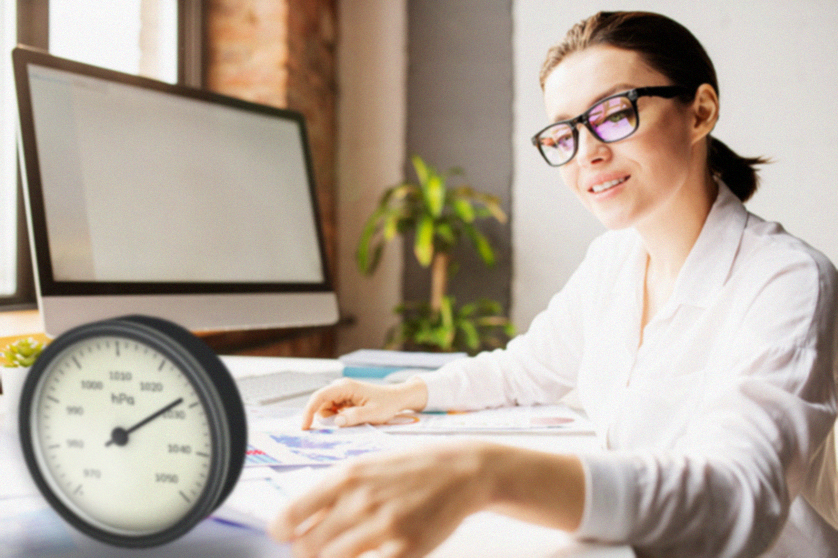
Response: hPa 1028
